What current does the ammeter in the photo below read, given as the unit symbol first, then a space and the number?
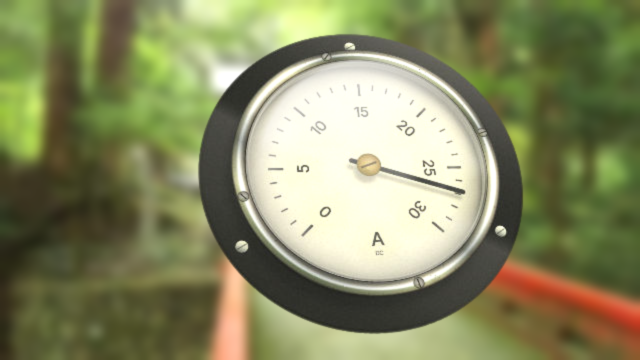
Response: A 27
